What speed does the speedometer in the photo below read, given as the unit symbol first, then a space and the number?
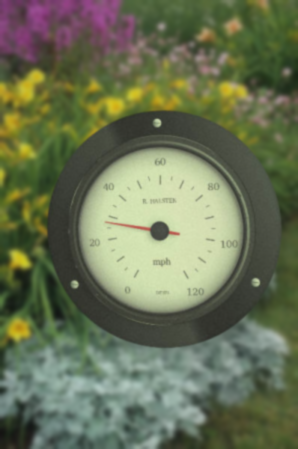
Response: mph 27.5
